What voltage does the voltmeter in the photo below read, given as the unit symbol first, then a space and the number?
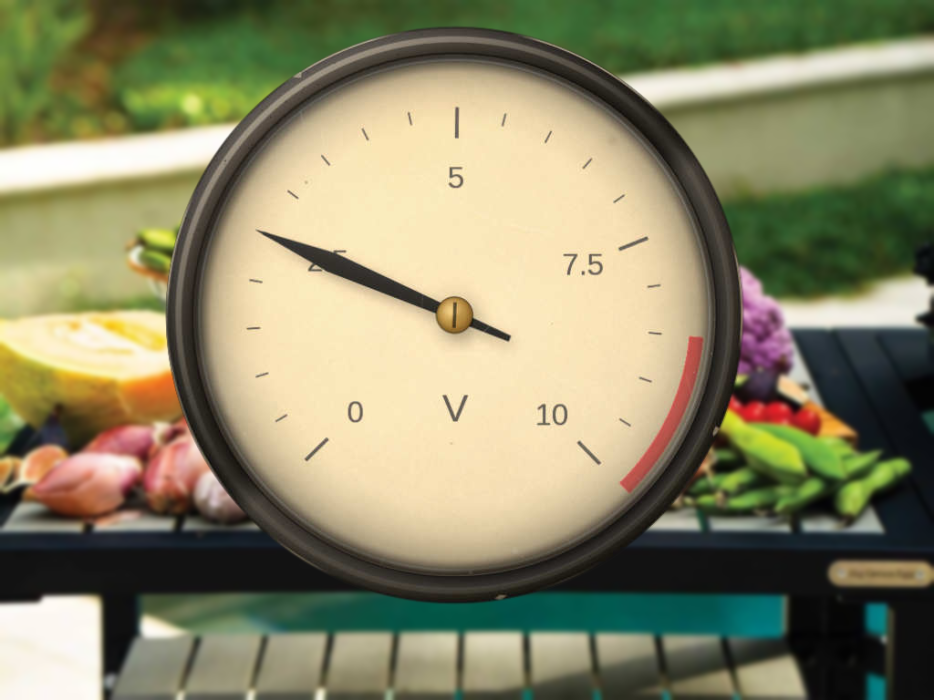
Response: V 2.5
